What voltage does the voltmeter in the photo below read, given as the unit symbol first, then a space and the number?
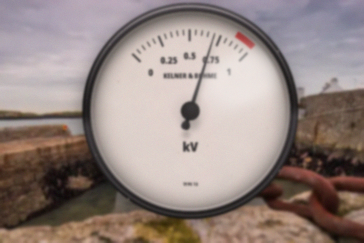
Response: kV 0.7
